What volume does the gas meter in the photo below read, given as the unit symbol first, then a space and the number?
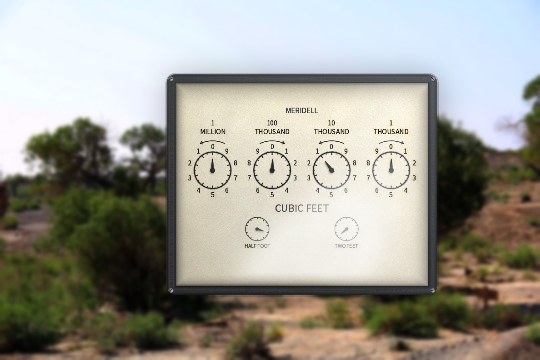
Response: ft³ 1000
